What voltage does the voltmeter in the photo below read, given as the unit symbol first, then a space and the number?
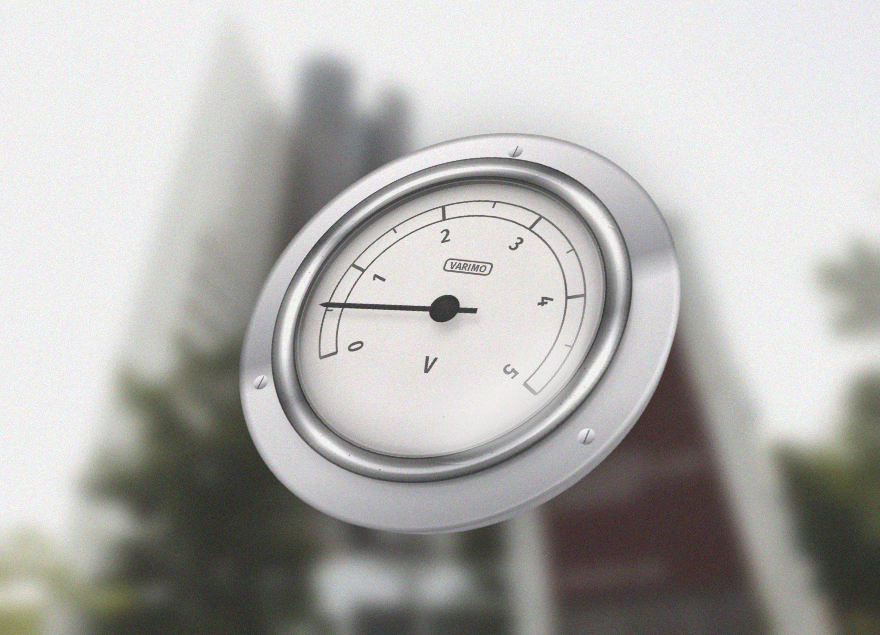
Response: V 0.5
